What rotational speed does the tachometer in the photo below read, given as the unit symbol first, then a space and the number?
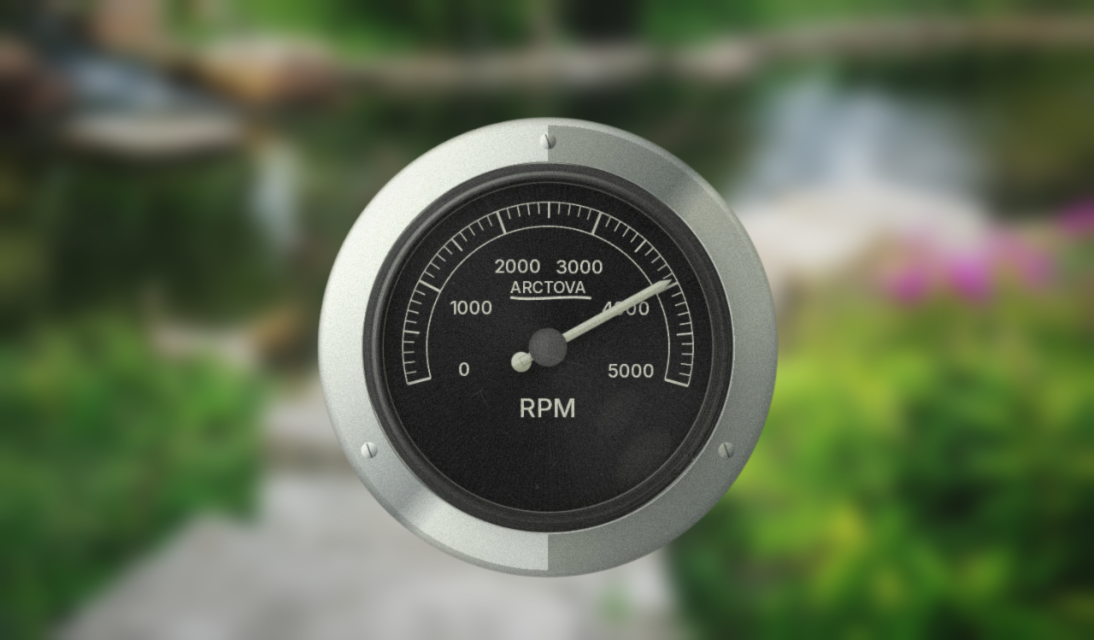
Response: rpm 3950
